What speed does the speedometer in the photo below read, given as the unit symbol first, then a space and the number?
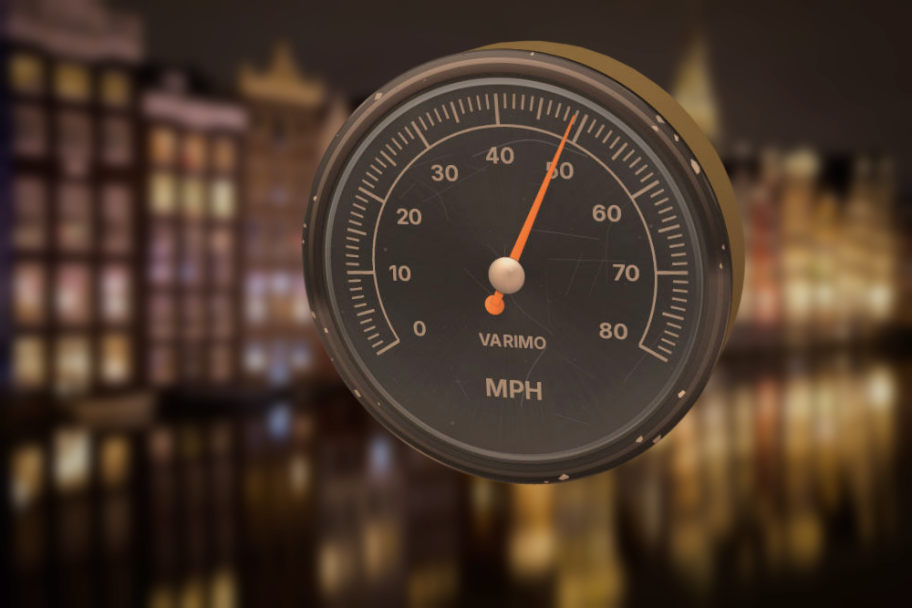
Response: mph 49
